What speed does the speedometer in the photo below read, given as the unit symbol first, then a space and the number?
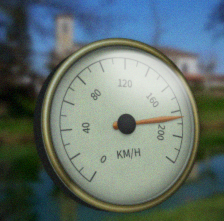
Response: km/h 185
